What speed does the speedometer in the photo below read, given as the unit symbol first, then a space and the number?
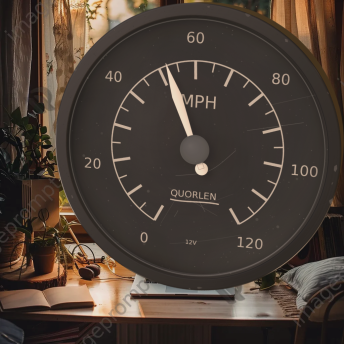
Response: mph 52.5
